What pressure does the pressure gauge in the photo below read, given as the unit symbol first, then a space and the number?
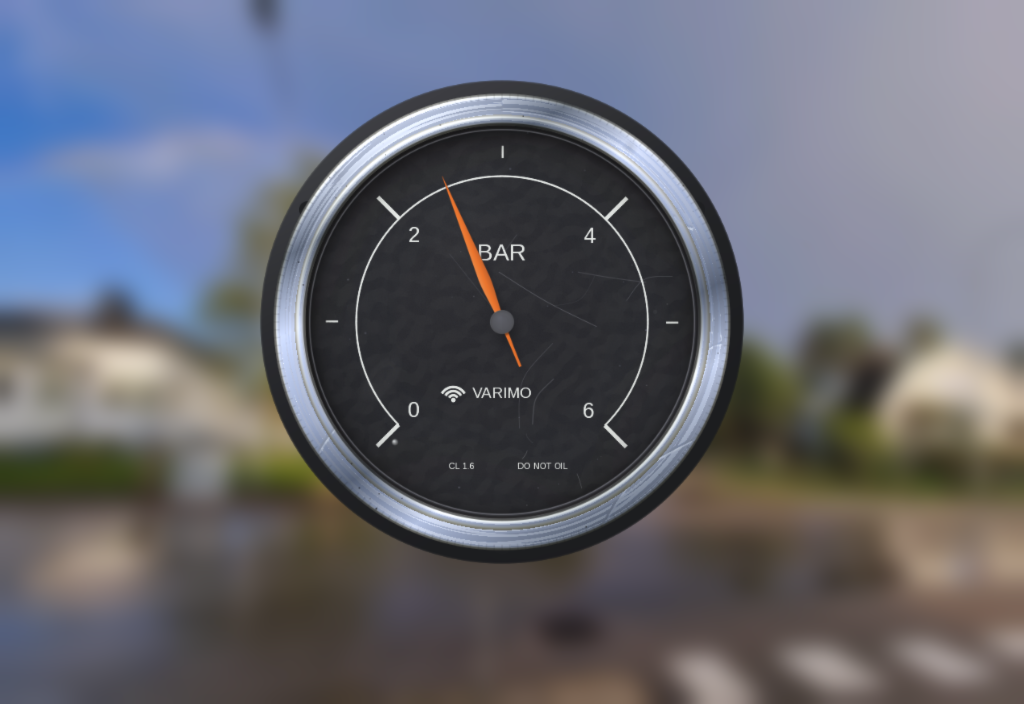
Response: bar 2.5
